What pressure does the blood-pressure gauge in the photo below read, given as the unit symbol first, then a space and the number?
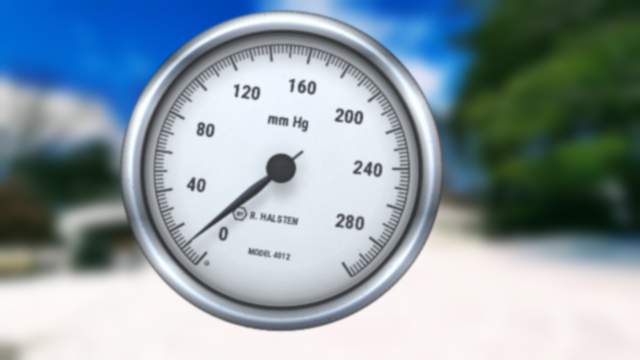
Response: mmHg 10
